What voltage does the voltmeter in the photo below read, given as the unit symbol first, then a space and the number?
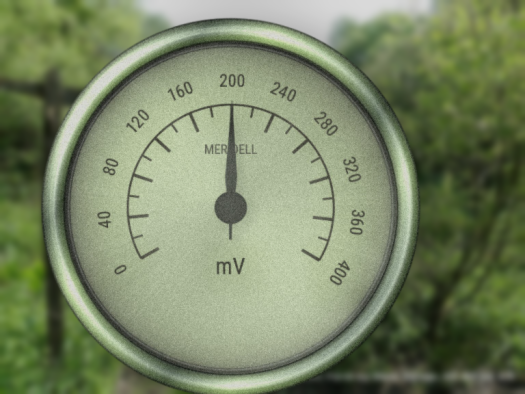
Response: mV 200
